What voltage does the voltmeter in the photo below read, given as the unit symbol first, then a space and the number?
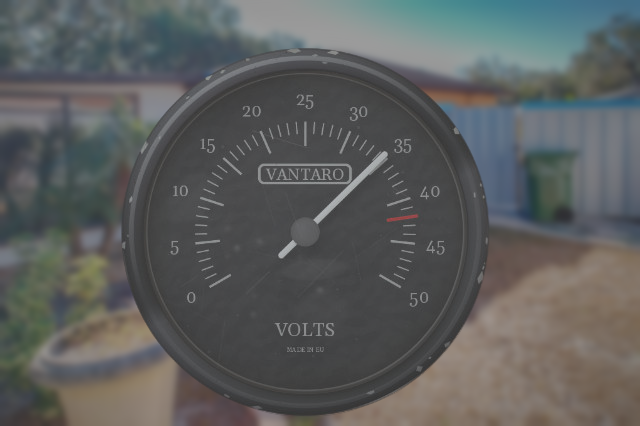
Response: V 34.5
